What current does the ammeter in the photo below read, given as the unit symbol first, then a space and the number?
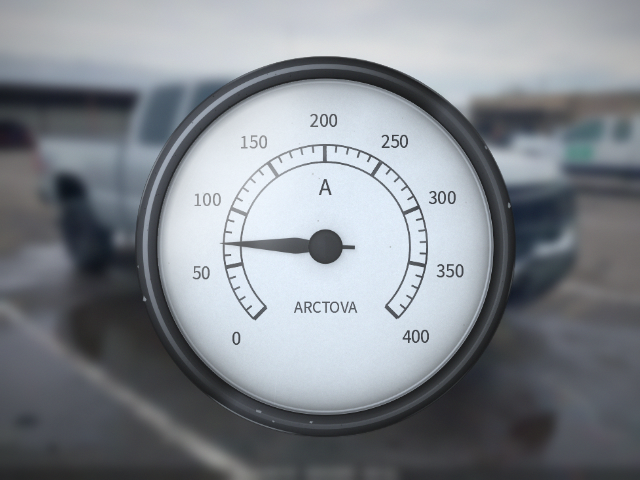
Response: A 70
